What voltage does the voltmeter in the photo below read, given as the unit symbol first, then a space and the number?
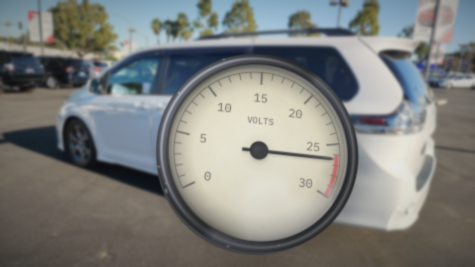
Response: V 26.5
